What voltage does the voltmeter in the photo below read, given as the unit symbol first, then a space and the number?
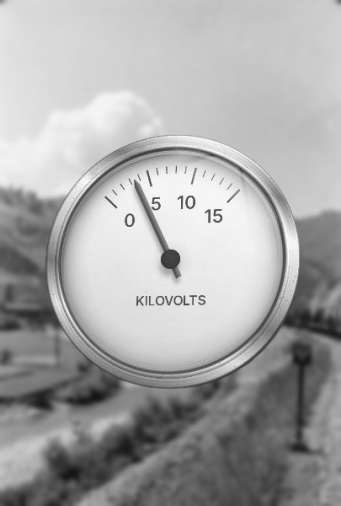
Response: kV 3.5
